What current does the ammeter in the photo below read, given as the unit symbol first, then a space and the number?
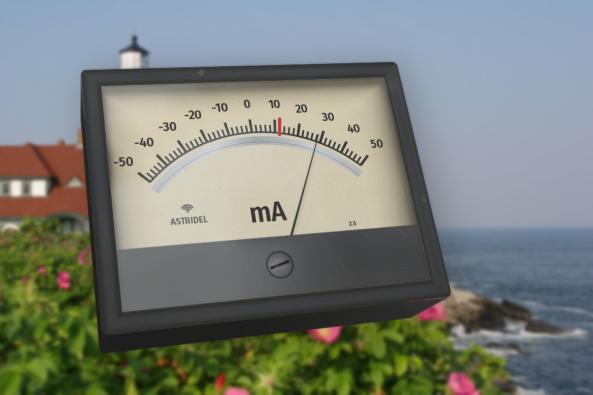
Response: mA 28
